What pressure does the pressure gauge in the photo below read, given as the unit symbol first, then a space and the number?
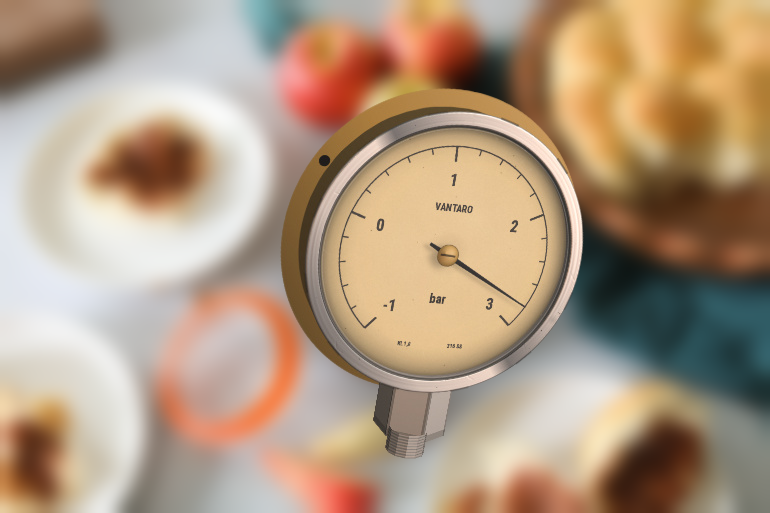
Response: bar 2.8
